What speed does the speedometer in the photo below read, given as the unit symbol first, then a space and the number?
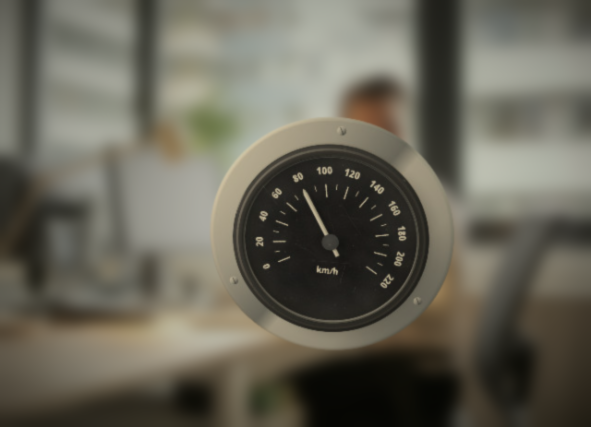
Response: km/h 80
